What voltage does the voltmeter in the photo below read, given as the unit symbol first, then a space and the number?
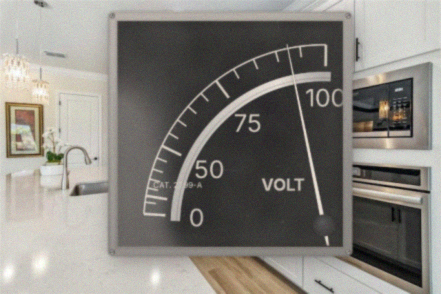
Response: V 92.5
